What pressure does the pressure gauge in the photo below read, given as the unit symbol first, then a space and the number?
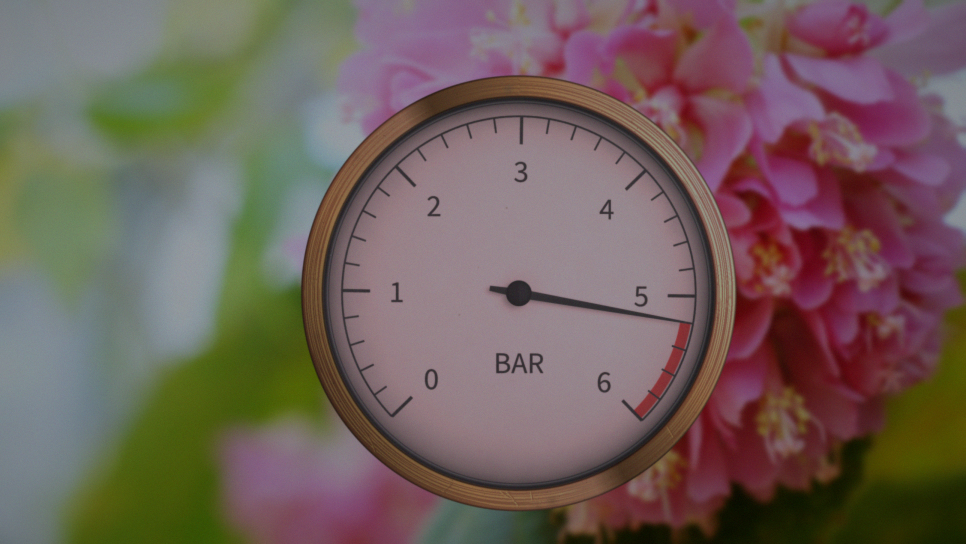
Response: bar 5.2
